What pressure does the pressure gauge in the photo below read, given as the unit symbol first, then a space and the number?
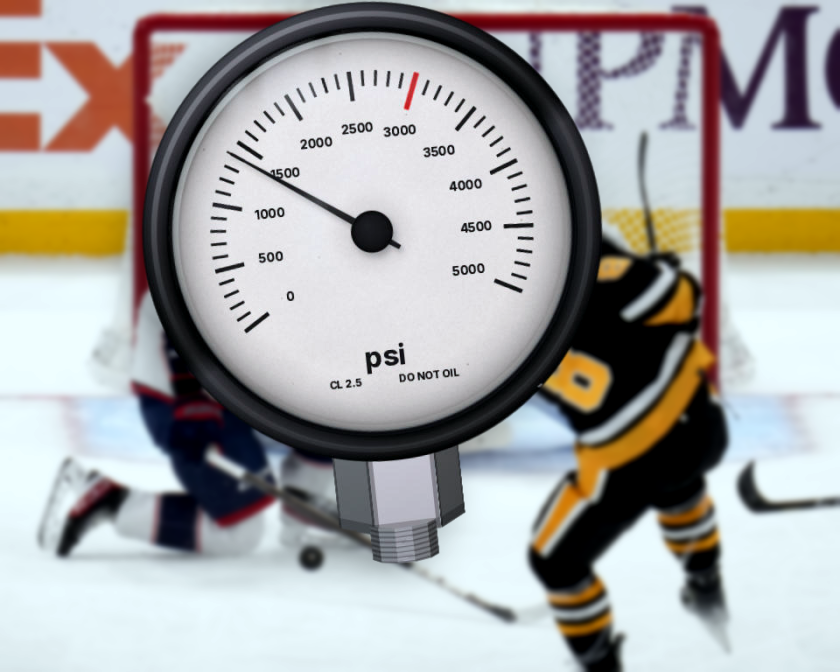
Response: psi 1400
